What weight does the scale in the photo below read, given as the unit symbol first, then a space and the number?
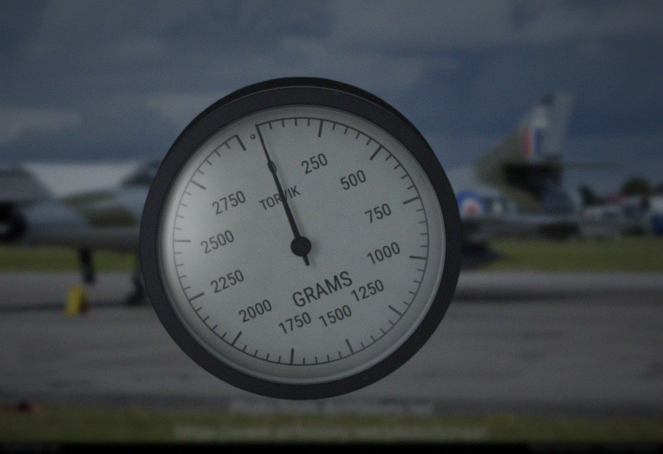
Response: g 0
